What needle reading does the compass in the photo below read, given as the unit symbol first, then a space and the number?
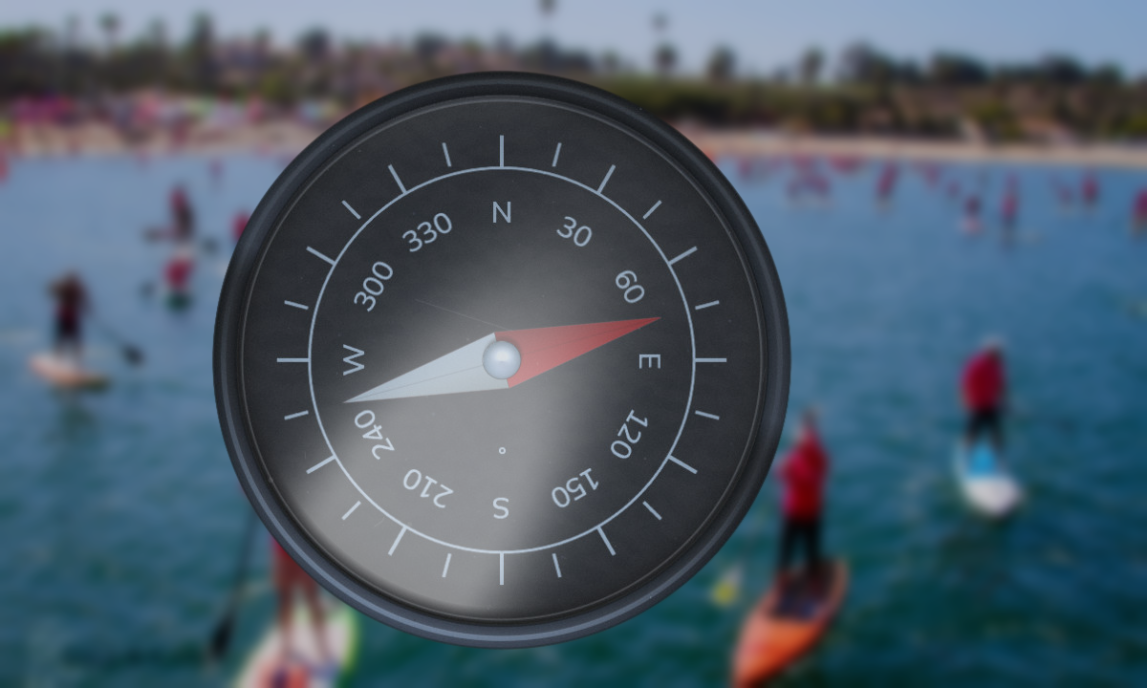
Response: ° 75
